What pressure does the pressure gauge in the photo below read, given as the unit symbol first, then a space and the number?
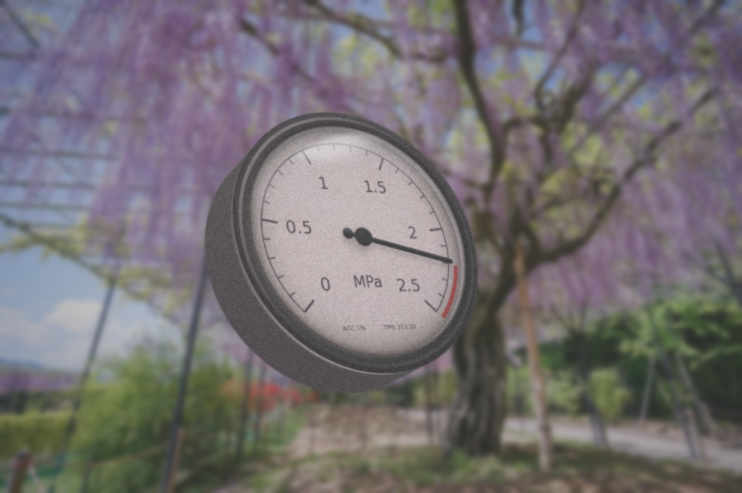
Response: MPa 2.2
